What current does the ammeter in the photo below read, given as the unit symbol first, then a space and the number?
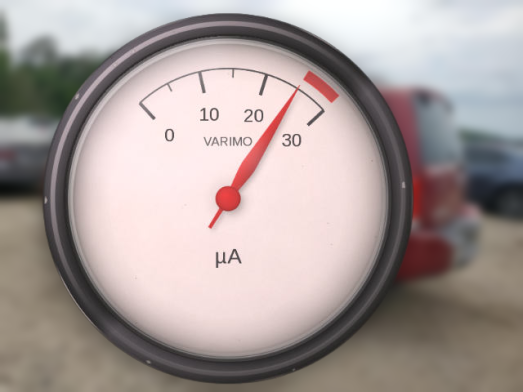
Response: µA 25
